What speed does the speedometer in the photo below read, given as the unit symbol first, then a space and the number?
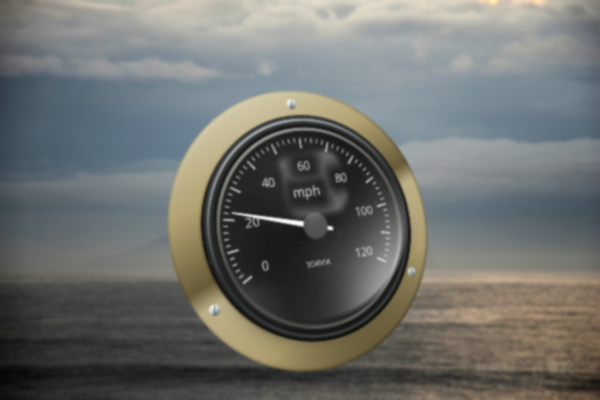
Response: mph 22
